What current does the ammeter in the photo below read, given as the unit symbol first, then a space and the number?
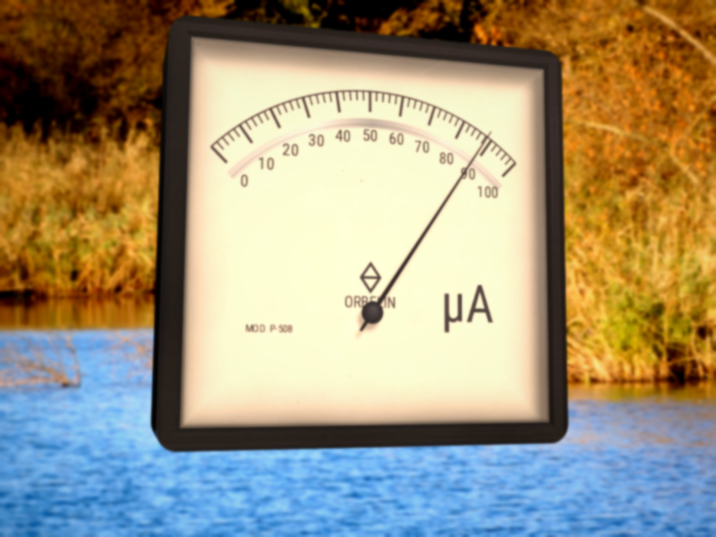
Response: µA 88
